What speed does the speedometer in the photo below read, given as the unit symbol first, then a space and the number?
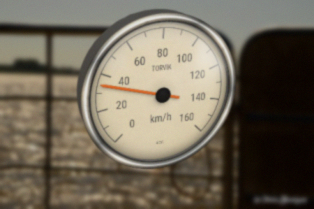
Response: km/h 35
